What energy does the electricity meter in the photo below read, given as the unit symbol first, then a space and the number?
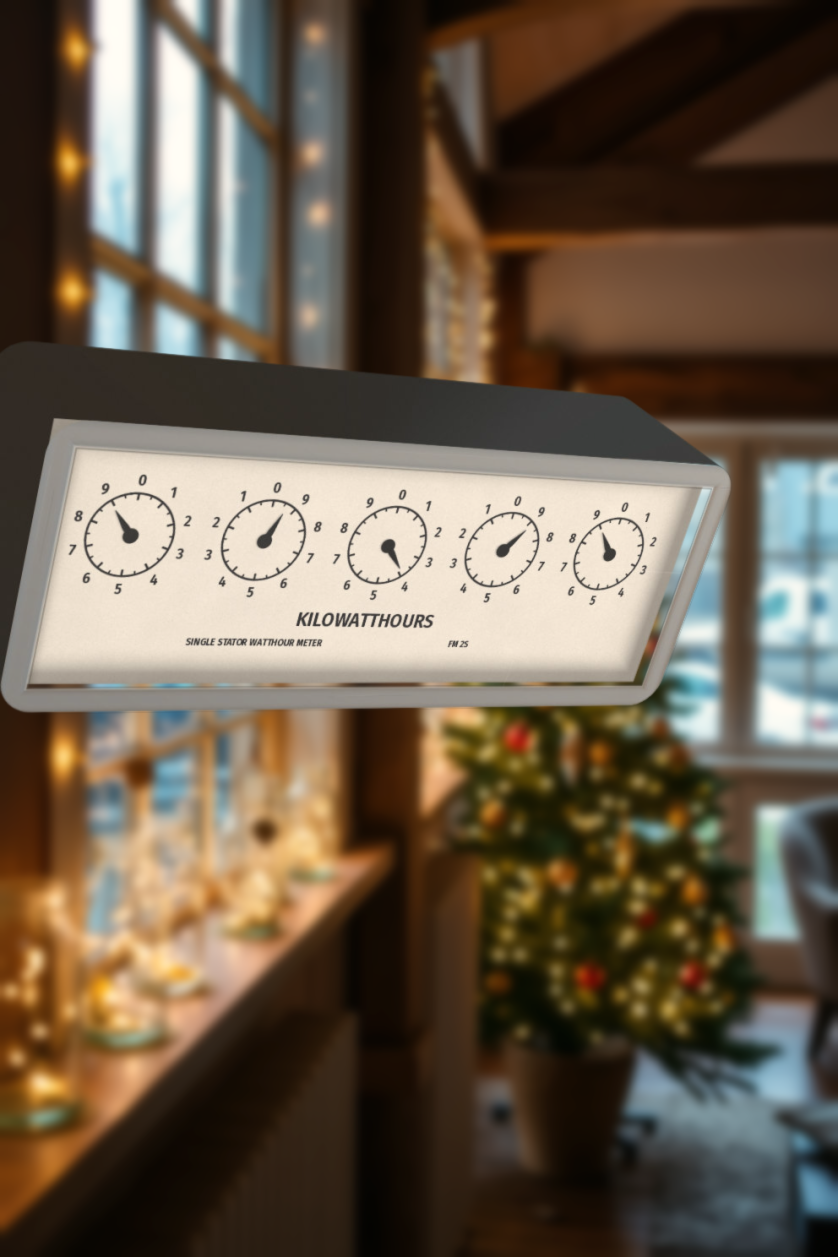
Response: kWh 89389
